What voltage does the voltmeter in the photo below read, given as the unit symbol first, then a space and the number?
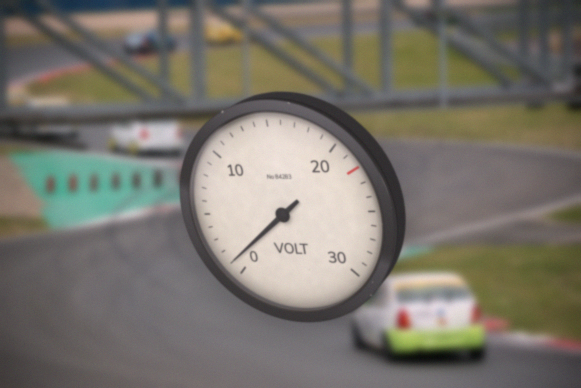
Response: V 1
